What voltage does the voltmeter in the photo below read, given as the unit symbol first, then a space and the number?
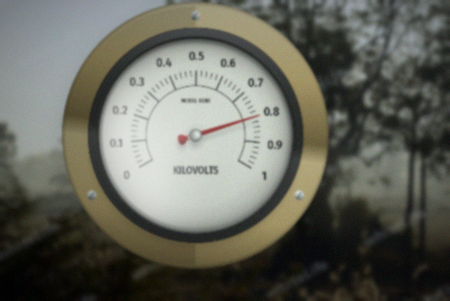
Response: kV 0.8
